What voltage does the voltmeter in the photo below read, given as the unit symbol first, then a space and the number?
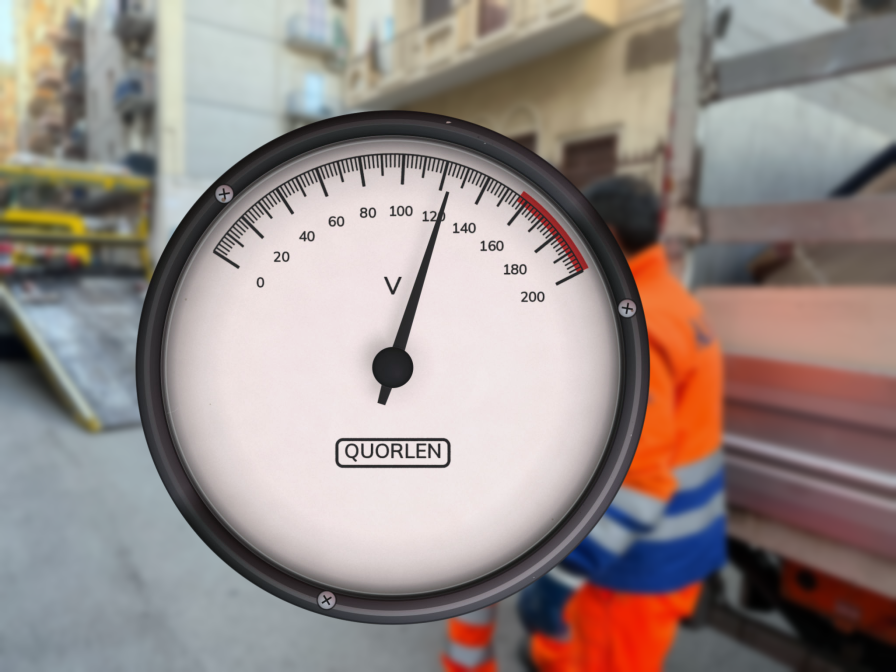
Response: V 124
